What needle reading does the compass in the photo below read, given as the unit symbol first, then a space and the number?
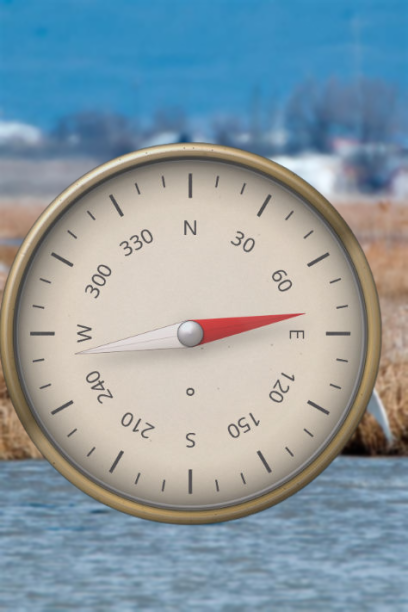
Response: ° 80
